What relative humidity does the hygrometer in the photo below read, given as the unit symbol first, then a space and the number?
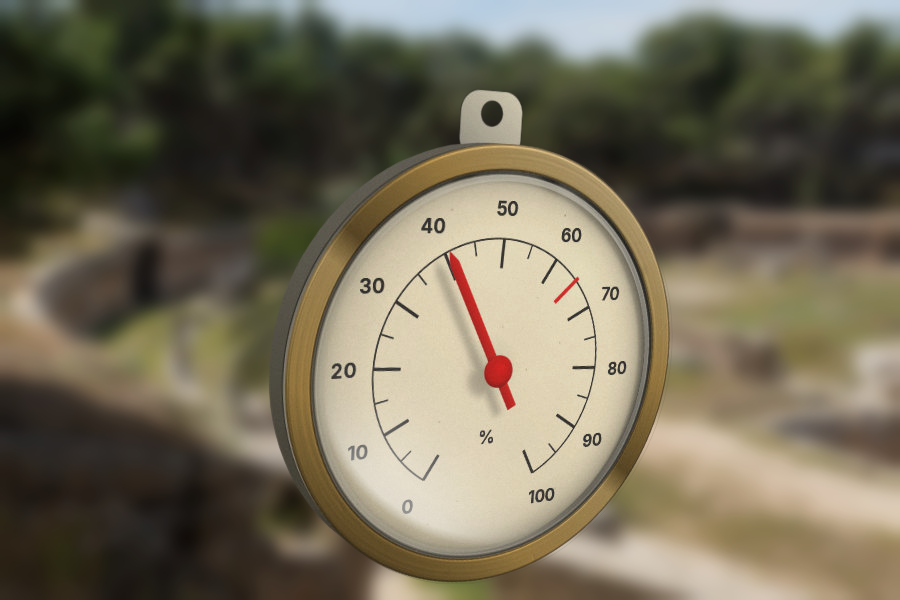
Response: % 40
